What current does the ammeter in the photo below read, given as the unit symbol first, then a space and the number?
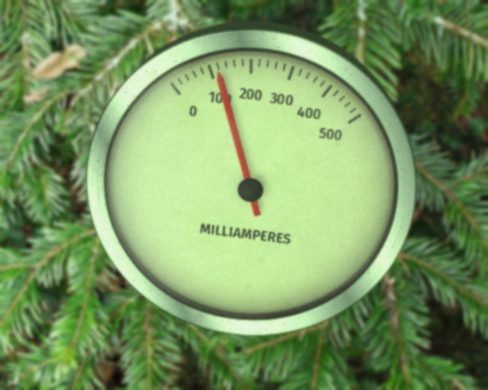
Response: mA 120
